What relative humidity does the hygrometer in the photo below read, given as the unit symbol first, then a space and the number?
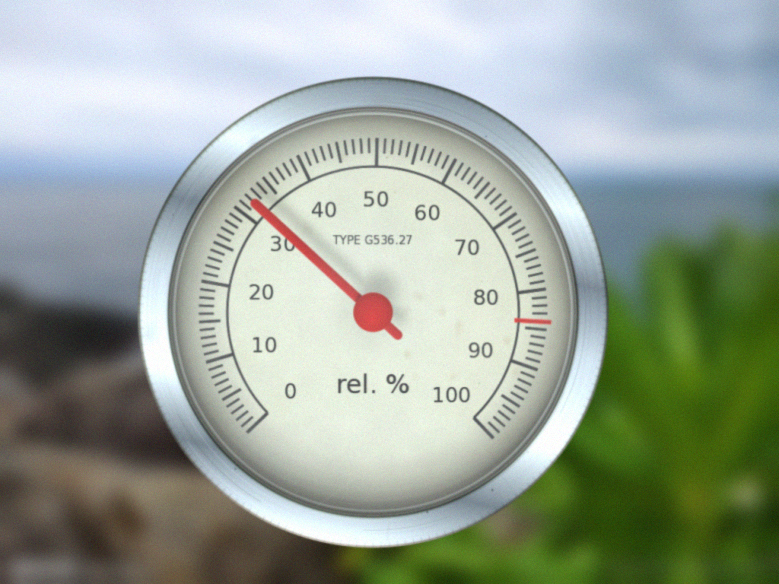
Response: % 32
